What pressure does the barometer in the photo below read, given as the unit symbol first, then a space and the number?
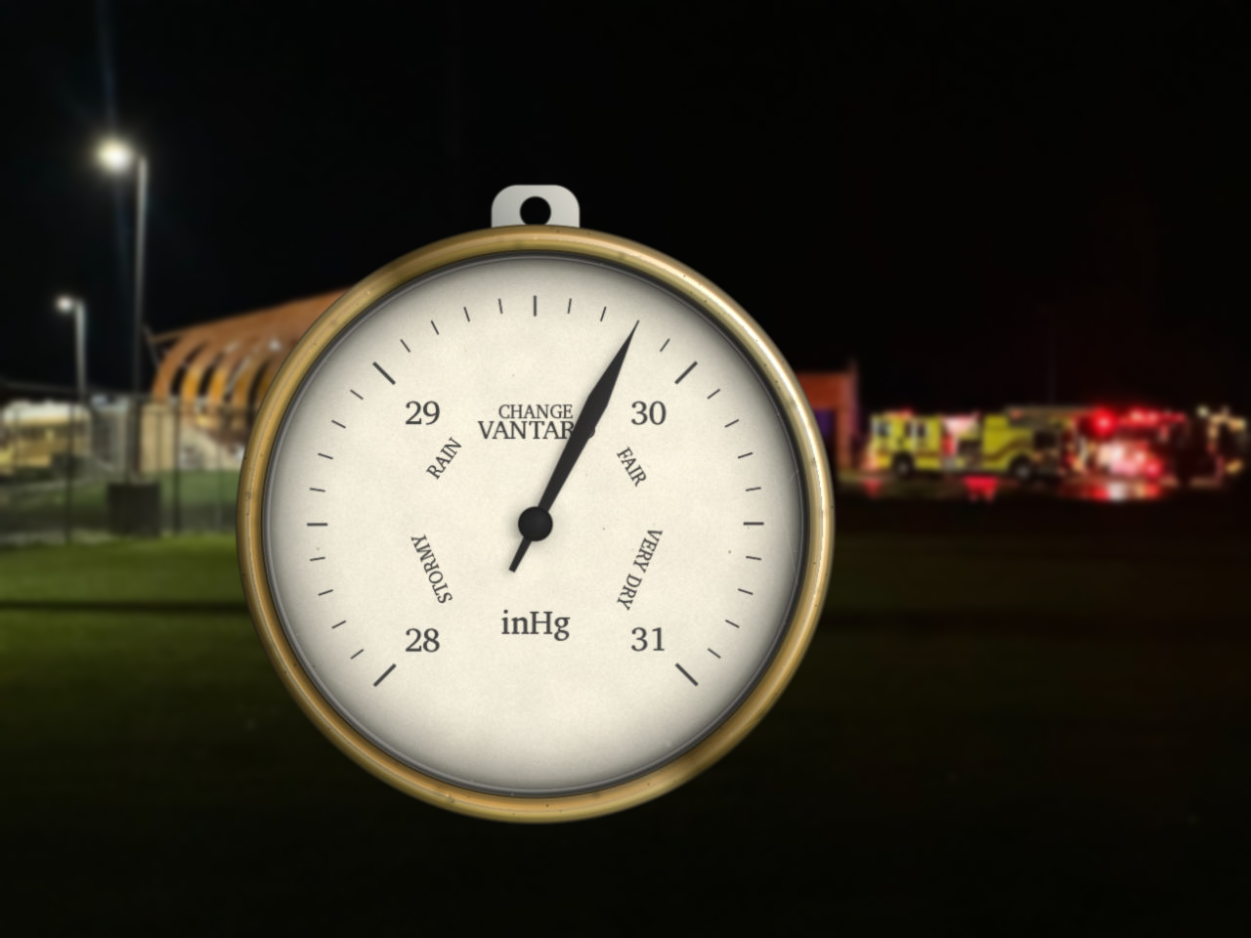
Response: inHg 29.8
